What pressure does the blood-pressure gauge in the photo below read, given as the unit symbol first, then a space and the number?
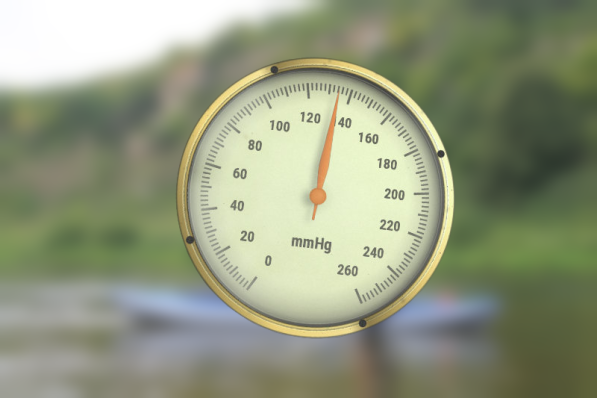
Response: mmHg 134
